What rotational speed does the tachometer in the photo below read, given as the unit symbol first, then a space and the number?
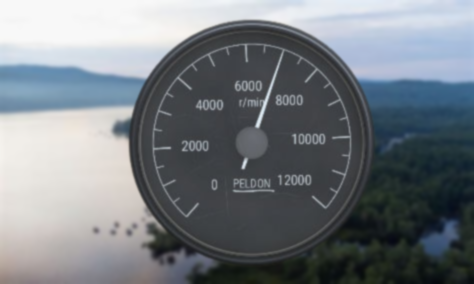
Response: rpm 7000
